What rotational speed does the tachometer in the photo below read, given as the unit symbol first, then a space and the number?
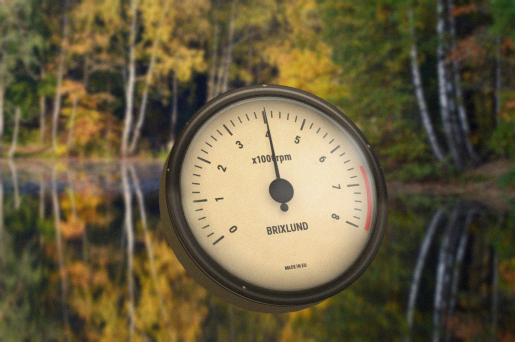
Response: rpm 4000
